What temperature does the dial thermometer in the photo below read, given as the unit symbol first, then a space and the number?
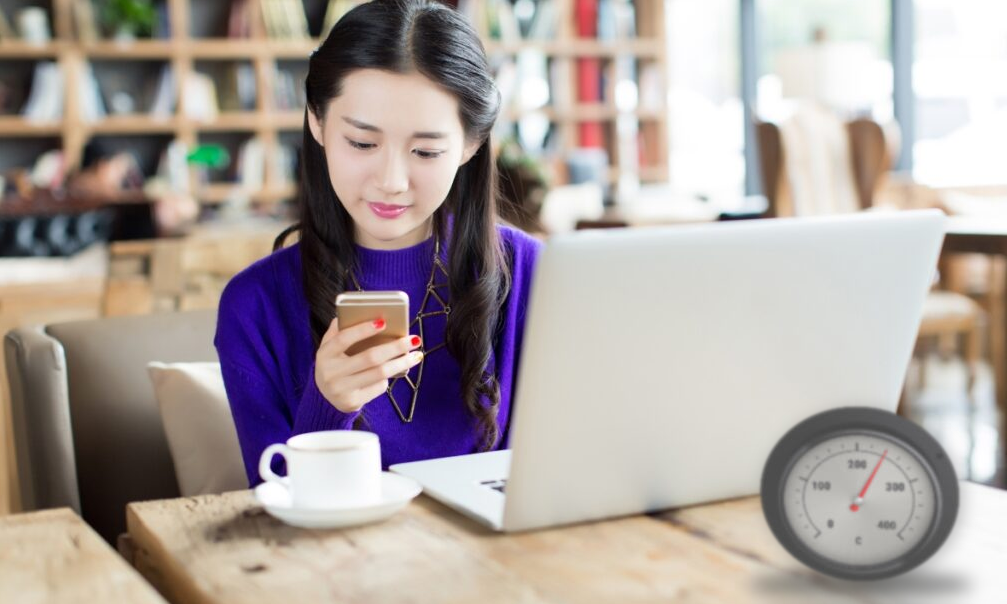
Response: °C 240
